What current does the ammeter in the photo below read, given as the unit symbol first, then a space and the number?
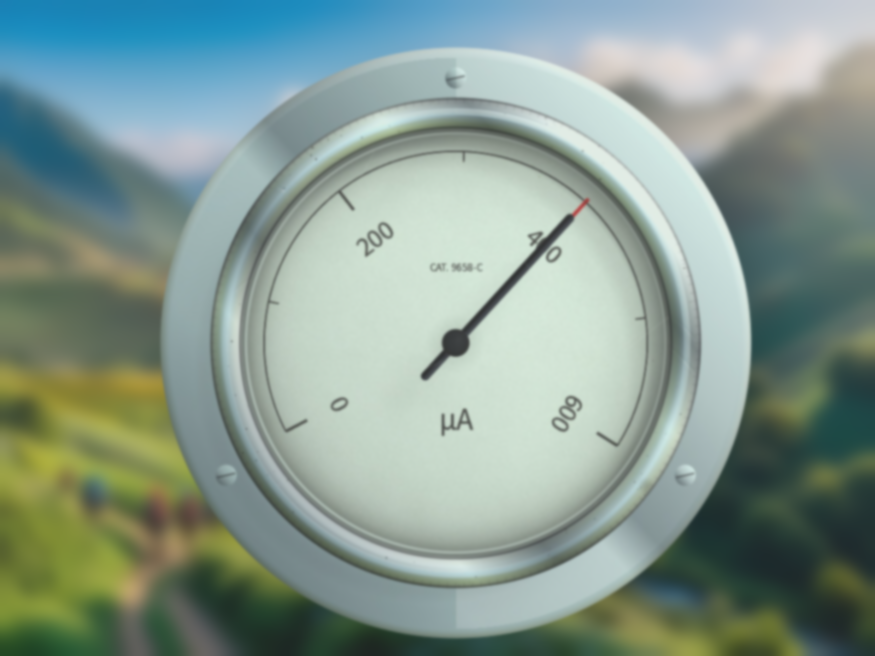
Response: µA 400
